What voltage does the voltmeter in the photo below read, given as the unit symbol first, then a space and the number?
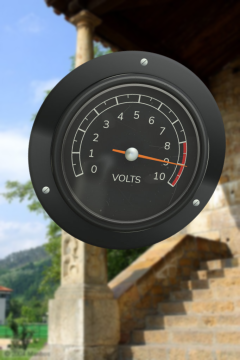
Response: V 9
